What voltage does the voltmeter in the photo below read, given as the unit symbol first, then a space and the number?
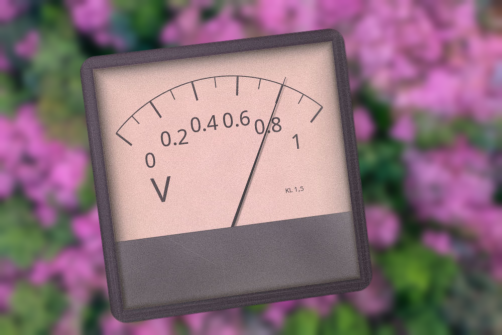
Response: V 0.8
